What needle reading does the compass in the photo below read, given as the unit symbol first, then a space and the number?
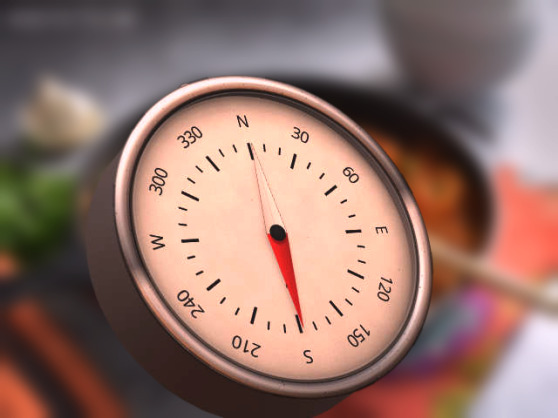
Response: ° 180
